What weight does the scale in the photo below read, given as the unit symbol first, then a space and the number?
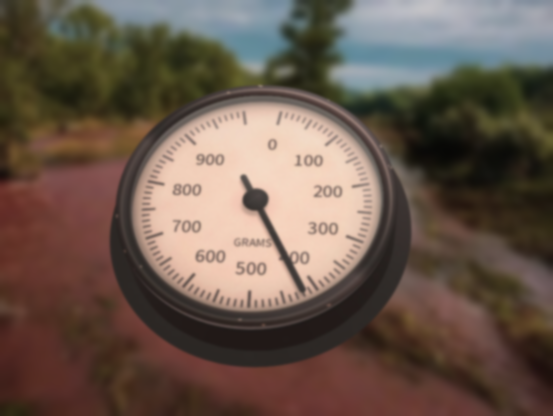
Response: g 420
